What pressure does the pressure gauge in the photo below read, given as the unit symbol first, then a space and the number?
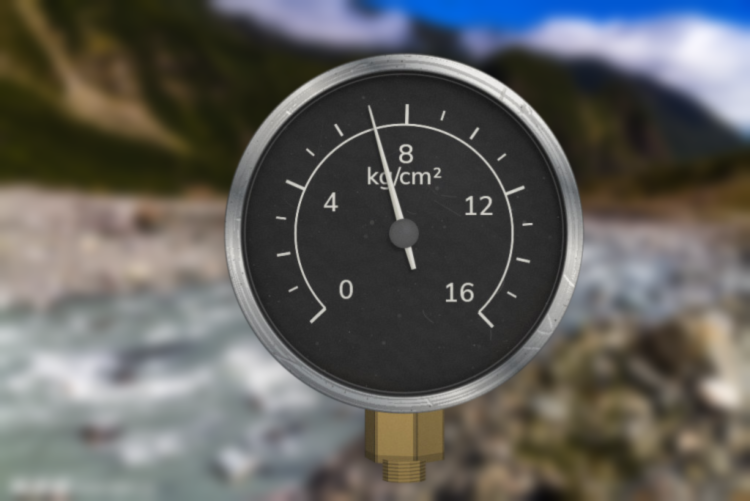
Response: kg/cm² 7
